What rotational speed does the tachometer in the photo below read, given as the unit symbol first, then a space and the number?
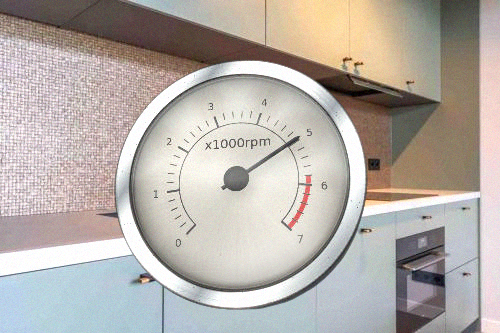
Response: rpm 5000
